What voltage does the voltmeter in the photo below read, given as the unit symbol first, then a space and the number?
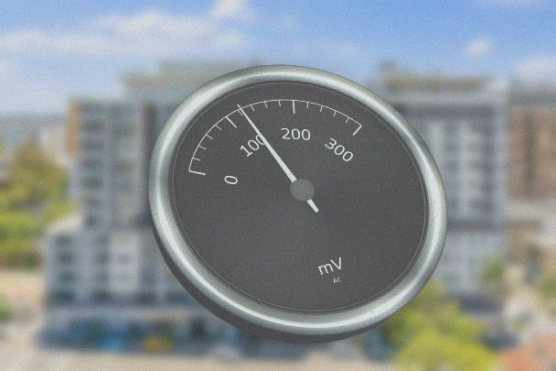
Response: mV 120
